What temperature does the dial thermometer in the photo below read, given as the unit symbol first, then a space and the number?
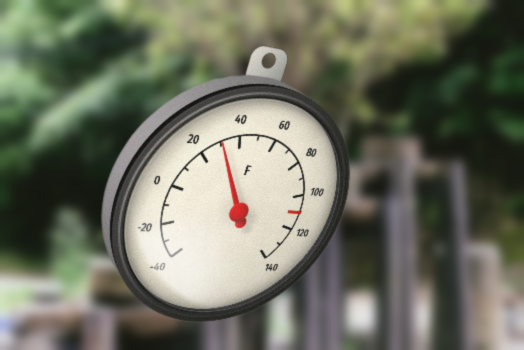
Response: °F 30
